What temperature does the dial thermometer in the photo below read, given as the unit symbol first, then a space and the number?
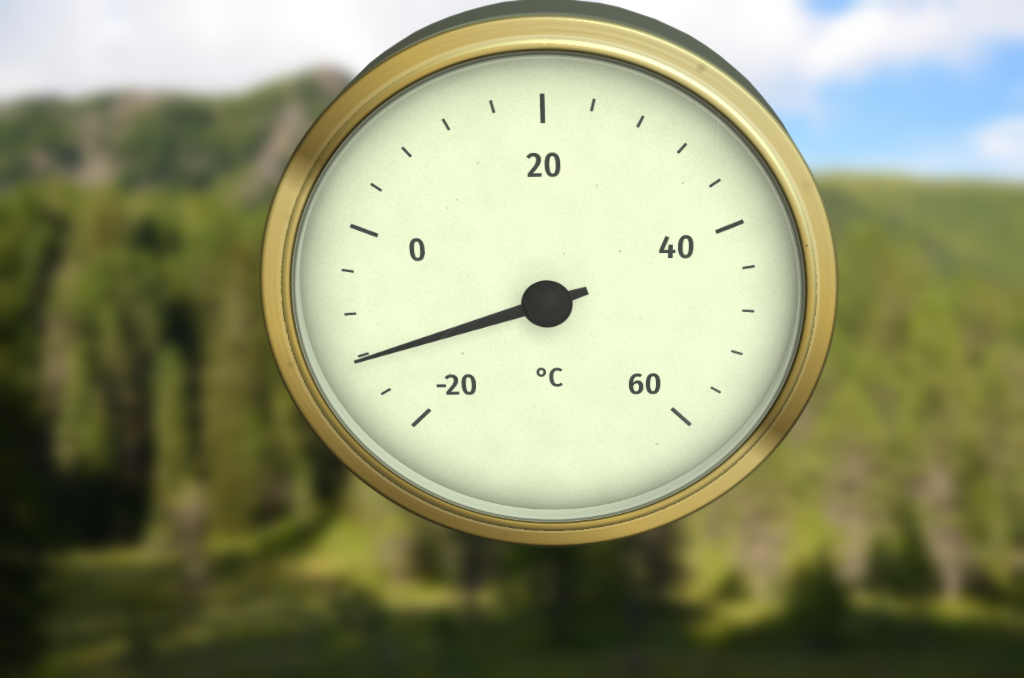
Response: °C -12
